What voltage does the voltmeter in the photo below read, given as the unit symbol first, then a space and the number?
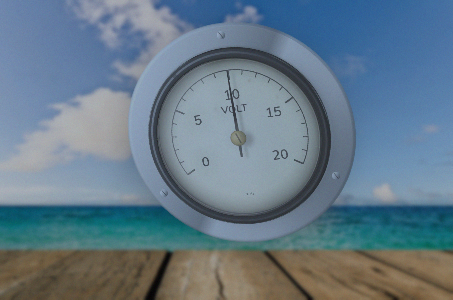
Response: V 10
